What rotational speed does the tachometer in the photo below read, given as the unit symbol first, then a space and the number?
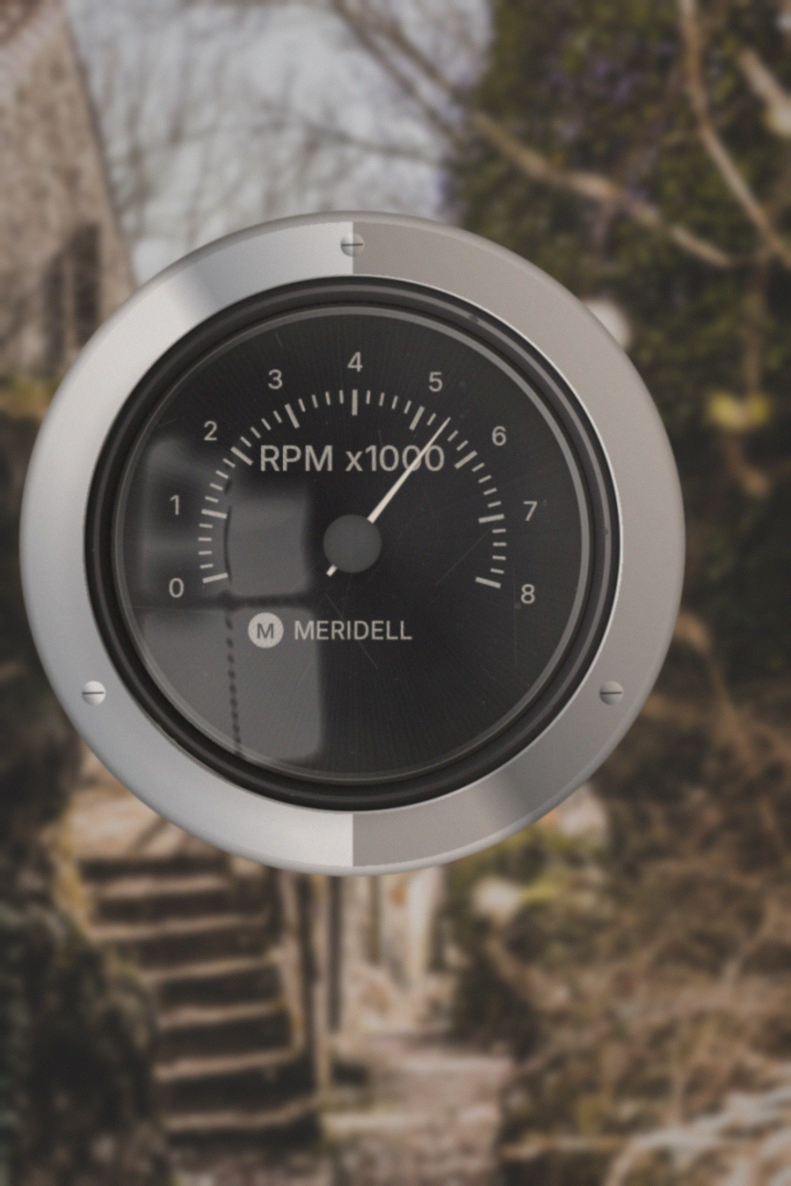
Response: rpm 5400
